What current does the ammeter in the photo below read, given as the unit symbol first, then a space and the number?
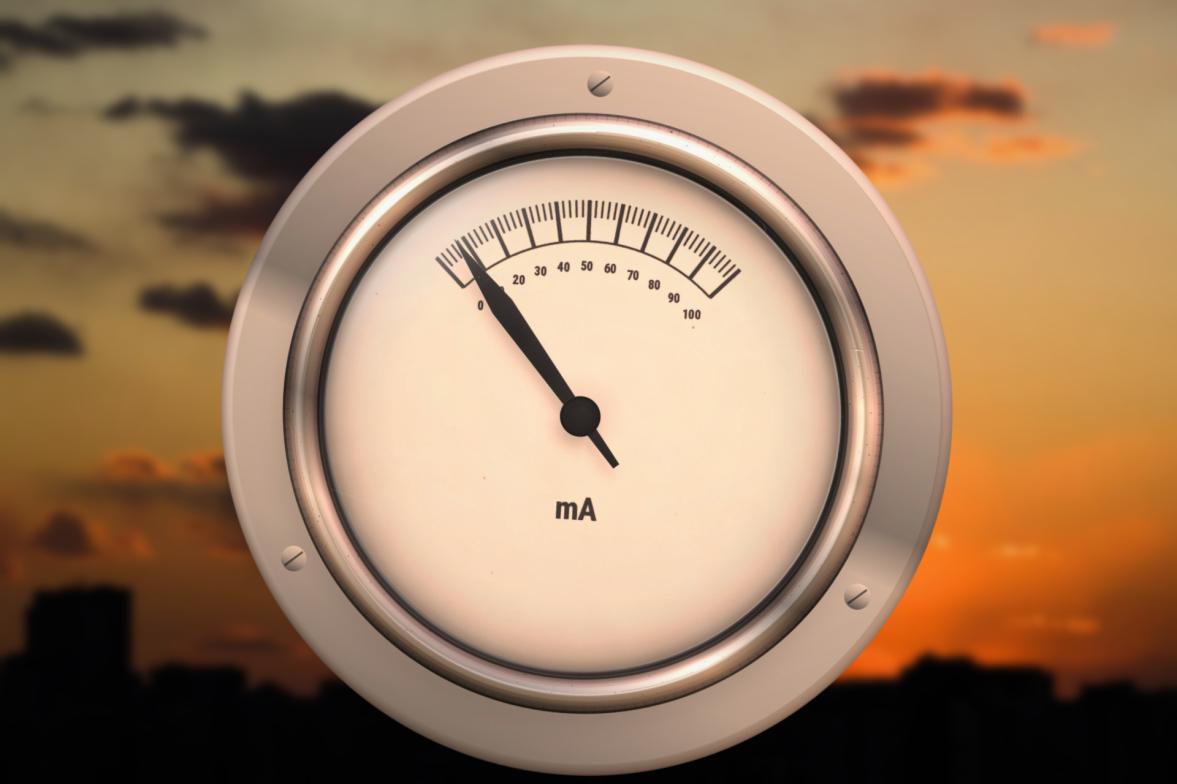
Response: mA 8
